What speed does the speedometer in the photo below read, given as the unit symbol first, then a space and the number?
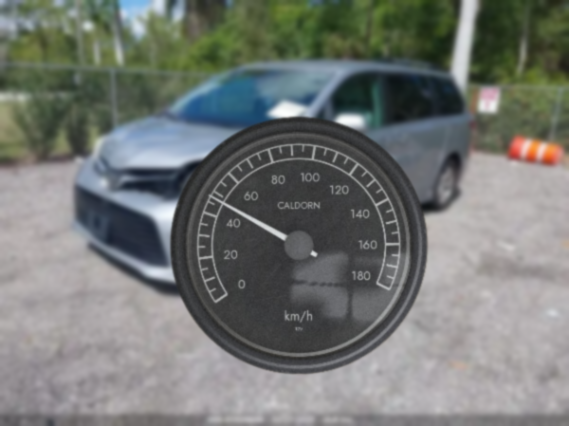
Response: km/h 47.5
